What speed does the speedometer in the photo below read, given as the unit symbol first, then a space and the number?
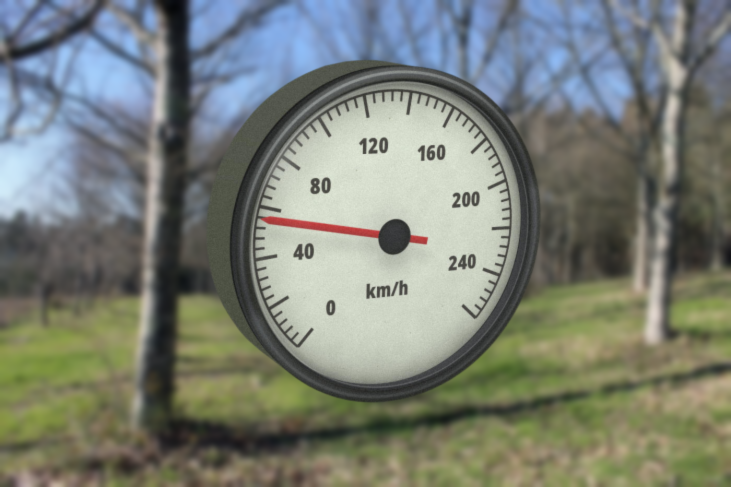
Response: km/h 56
